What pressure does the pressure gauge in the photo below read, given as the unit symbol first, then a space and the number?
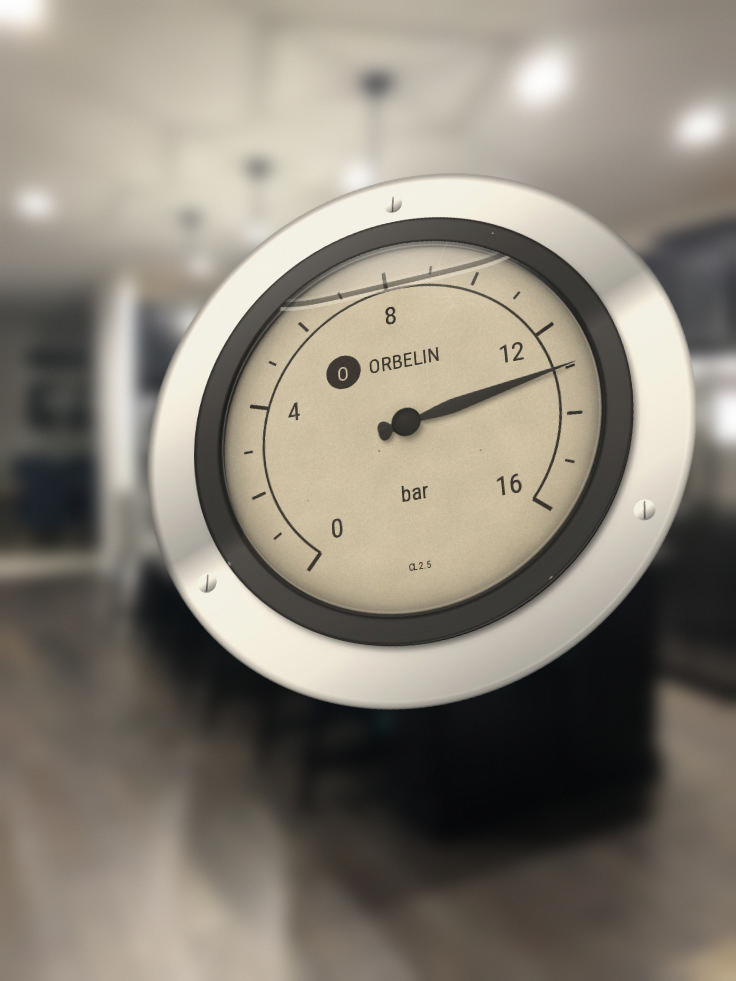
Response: bar 13
